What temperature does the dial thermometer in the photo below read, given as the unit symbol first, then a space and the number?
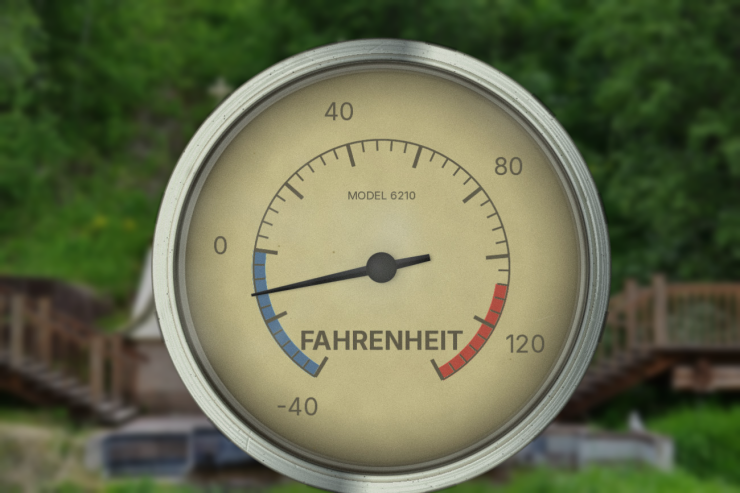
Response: °F -12
